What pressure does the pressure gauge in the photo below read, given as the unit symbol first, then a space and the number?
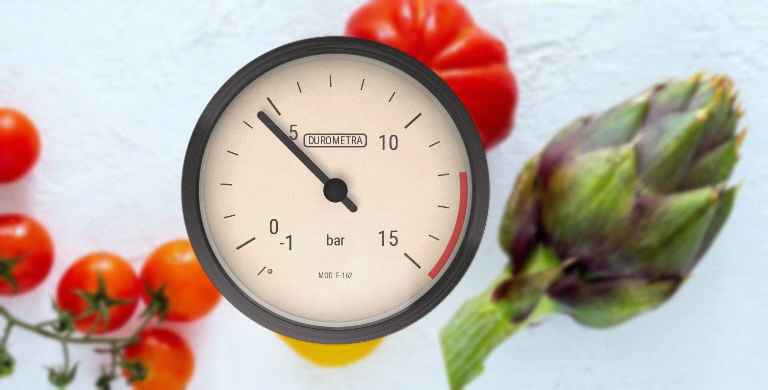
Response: bar 4.5
